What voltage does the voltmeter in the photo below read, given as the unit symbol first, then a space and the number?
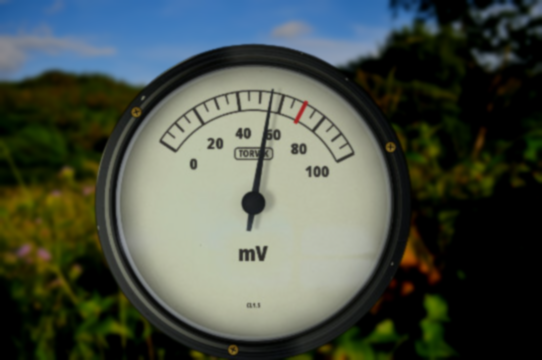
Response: mV 55
